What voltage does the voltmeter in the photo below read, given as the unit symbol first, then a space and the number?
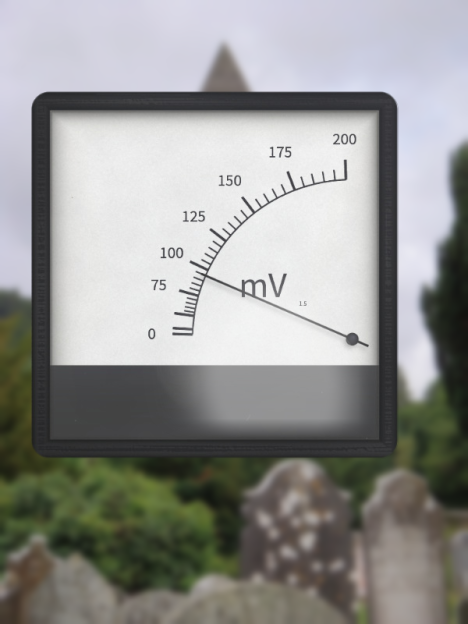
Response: mV 95
